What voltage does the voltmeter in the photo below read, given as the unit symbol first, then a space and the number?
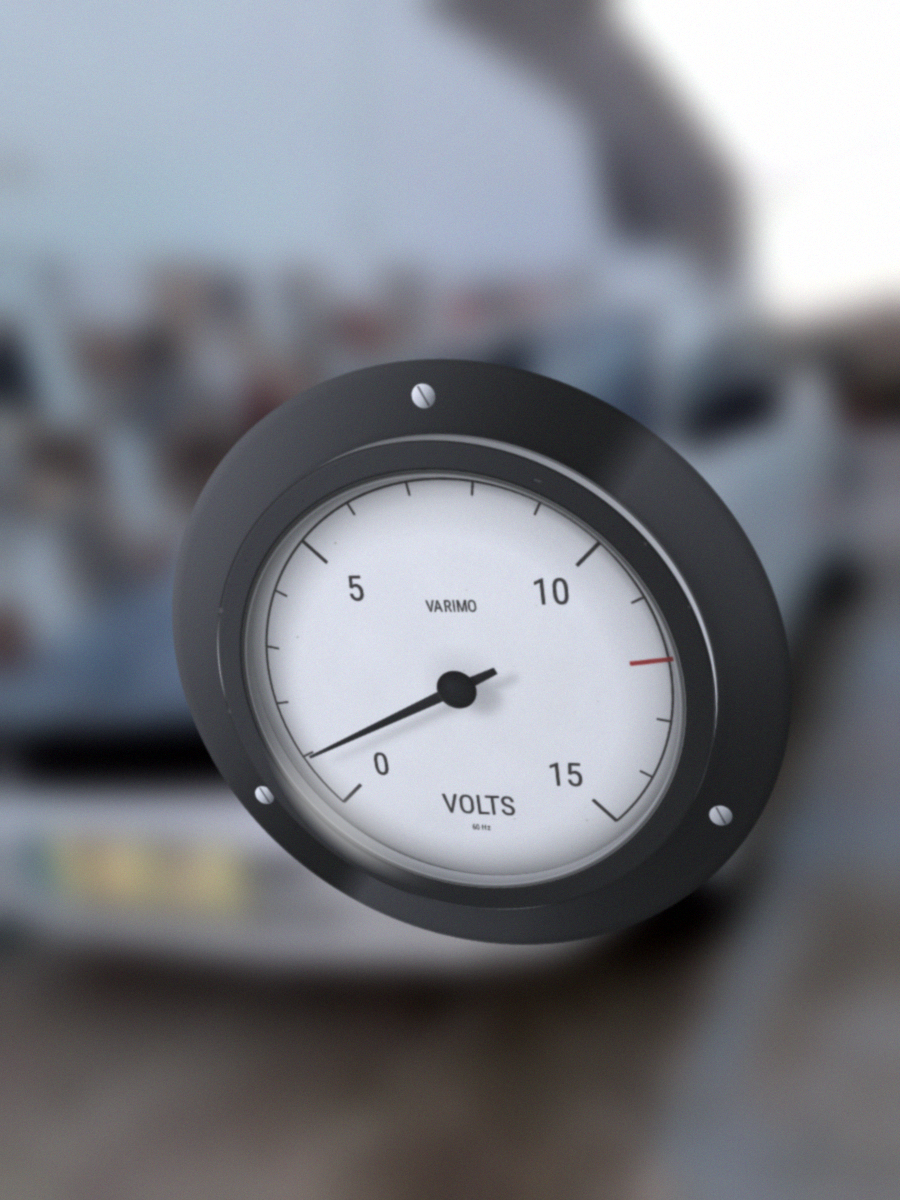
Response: V 1
